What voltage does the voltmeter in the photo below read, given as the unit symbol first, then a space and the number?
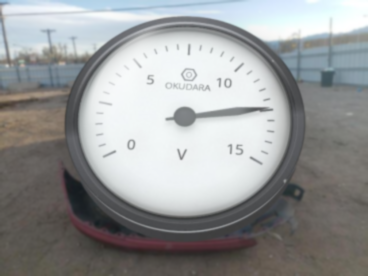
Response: V 12.5
